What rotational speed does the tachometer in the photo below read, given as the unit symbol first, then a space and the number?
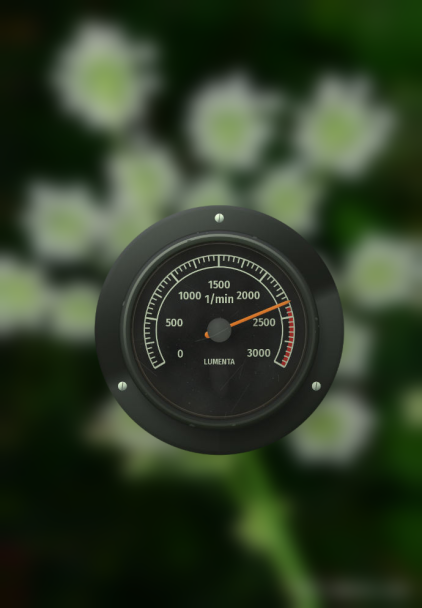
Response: rpm 2350
